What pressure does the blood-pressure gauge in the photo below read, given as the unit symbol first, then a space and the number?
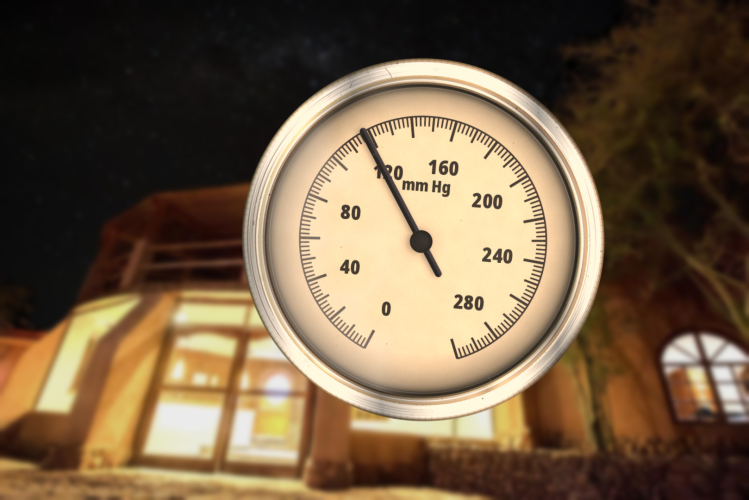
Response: mmHg 118
